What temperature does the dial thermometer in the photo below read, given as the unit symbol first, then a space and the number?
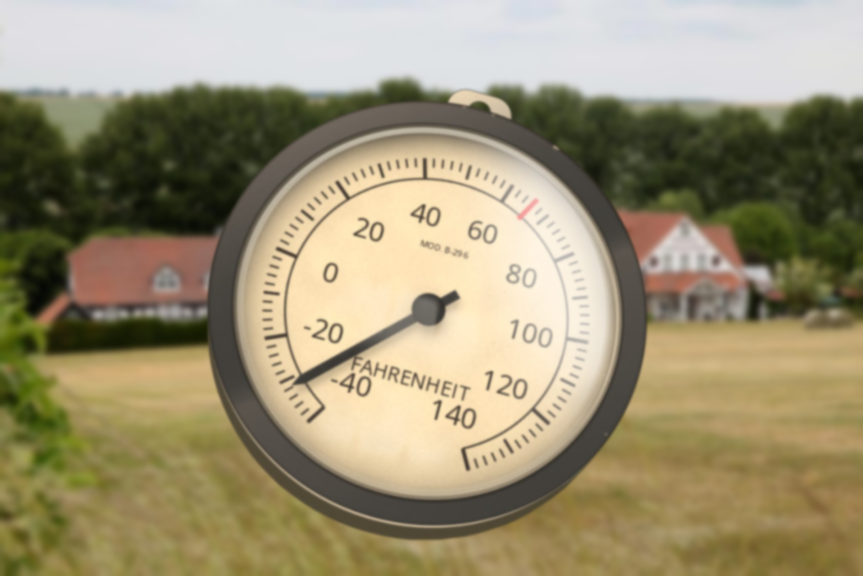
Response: °F -32
